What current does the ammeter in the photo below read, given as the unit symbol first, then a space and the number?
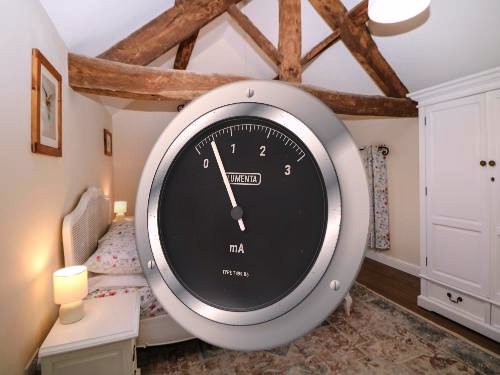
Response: mA 0.5
